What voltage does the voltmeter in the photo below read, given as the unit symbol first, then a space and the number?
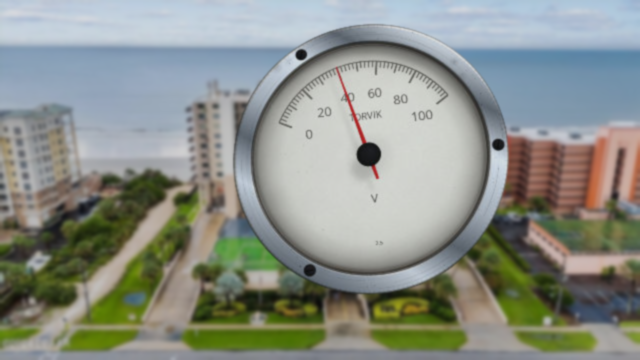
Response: V 40
